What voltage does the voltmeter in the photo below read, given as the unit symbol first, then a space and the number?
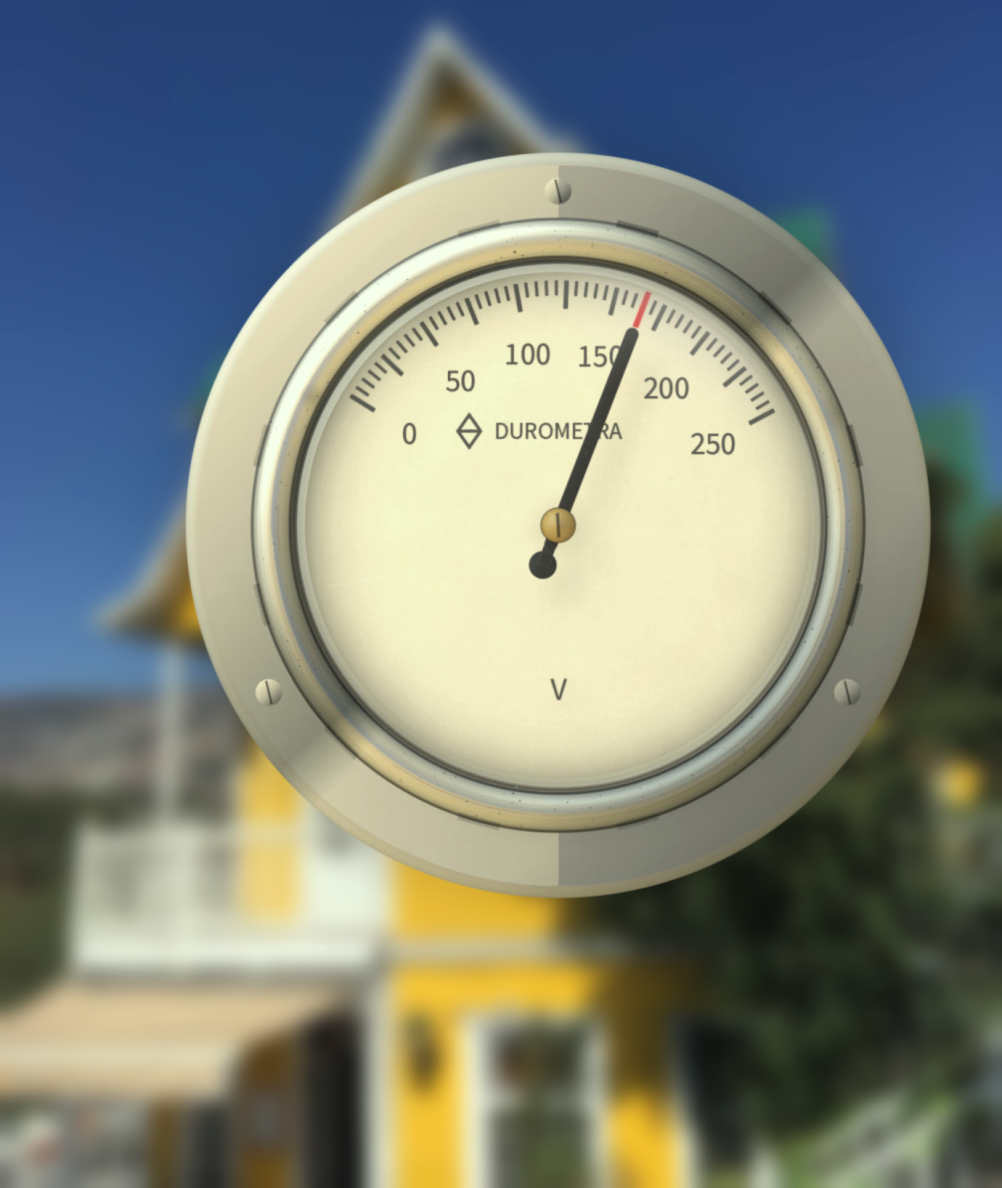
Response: V 165
